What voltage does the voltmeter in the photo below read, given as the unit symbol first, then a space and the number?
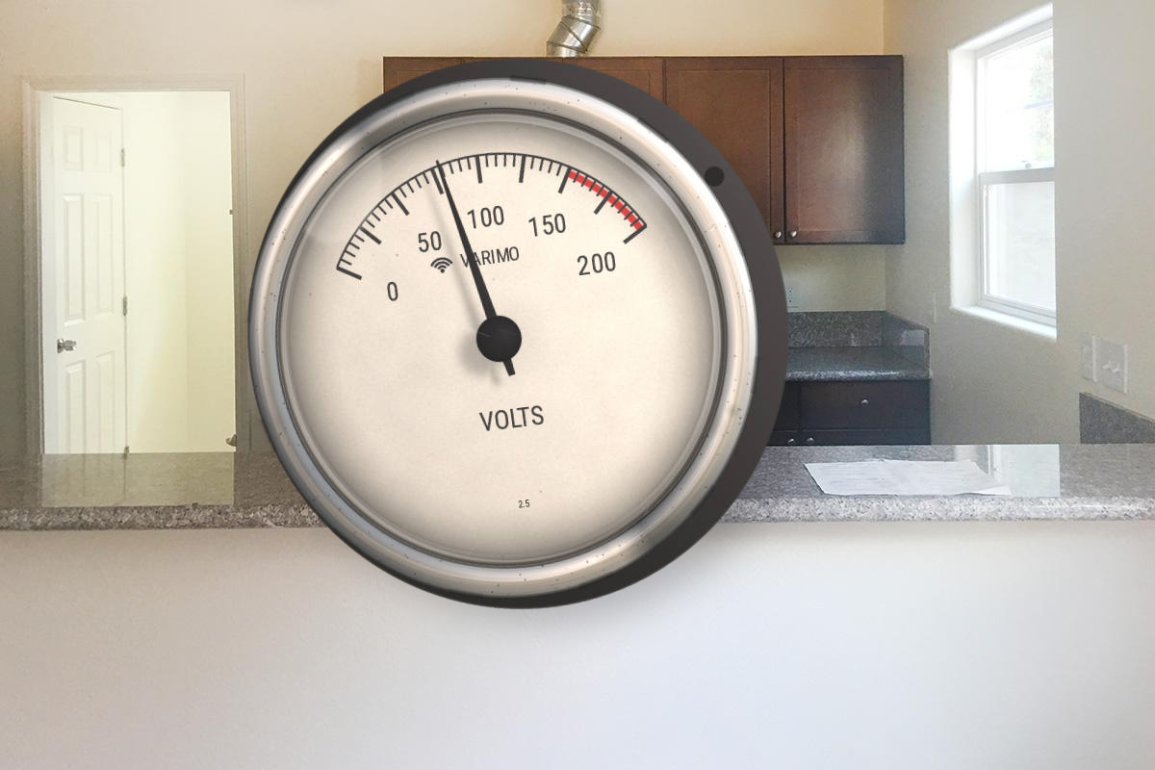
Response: V 80
